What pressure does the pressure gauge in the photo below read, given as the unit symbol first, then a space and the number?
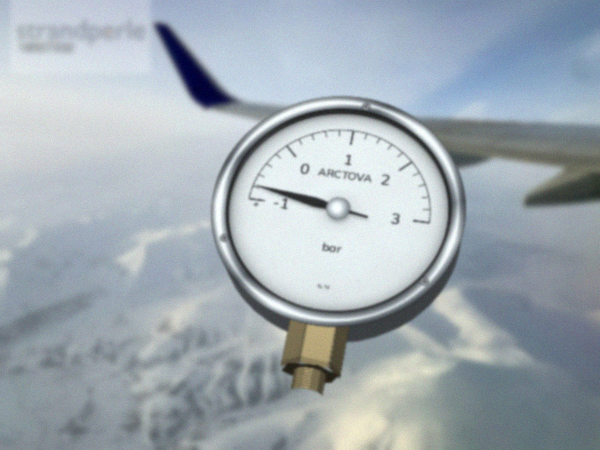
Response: bar -0.8
